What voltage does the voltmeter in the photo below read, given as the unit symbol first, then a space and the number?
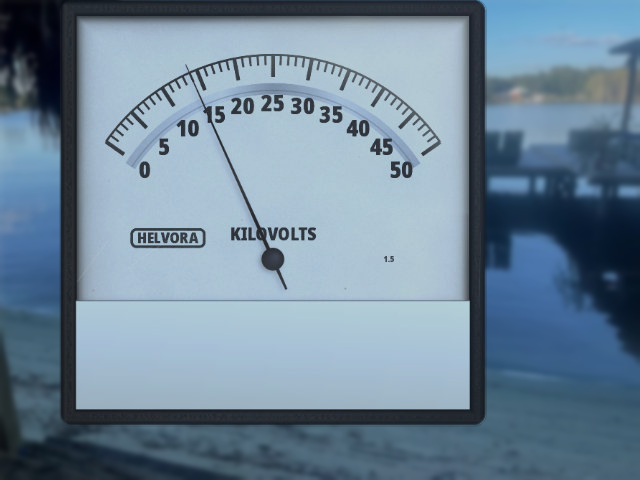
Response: kV 14
